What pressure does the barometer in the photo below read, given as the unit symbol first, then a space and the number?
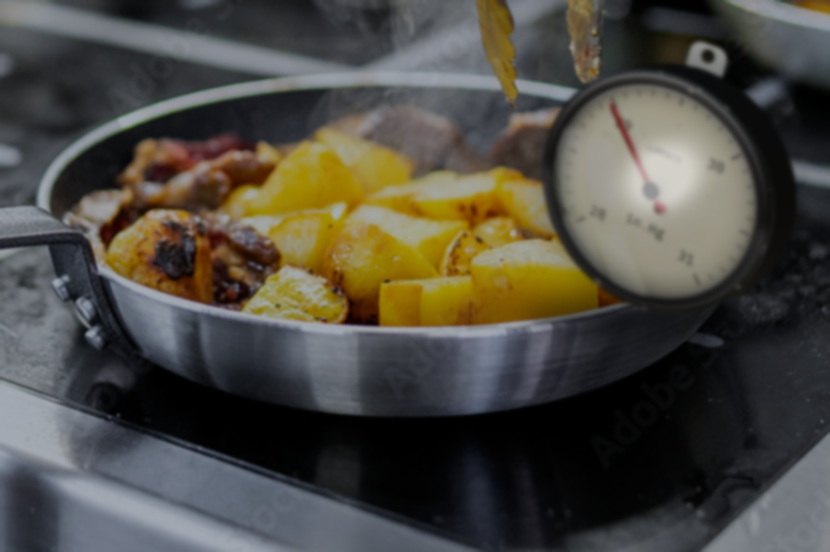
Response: inHg 29
